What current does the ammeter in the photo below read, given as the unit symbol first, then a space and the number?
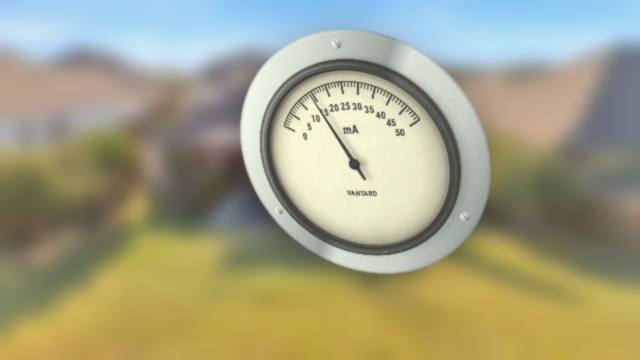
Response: mA 15
